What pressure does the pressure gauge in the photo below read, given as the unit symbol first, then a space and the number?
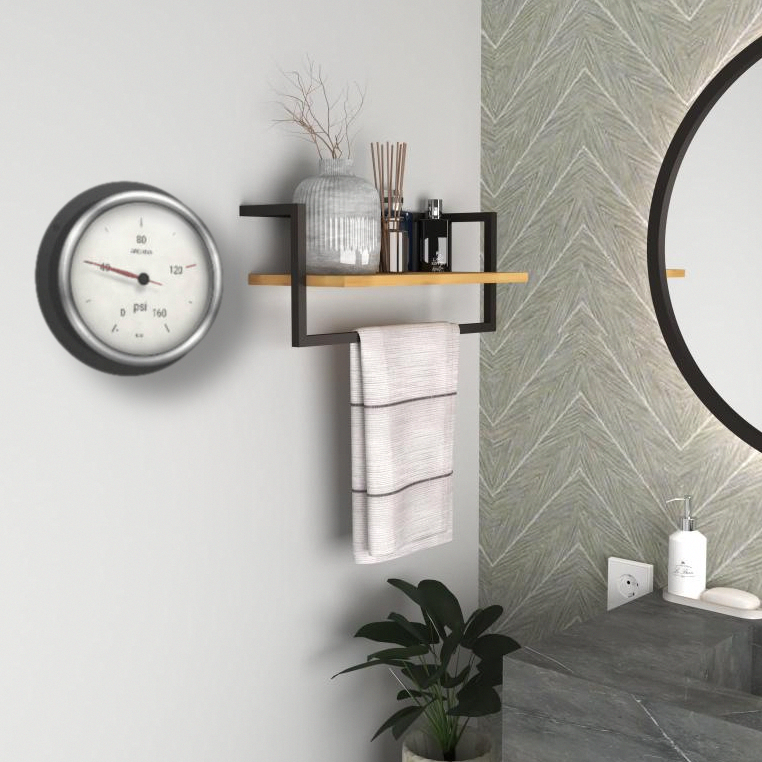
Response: psi 40
